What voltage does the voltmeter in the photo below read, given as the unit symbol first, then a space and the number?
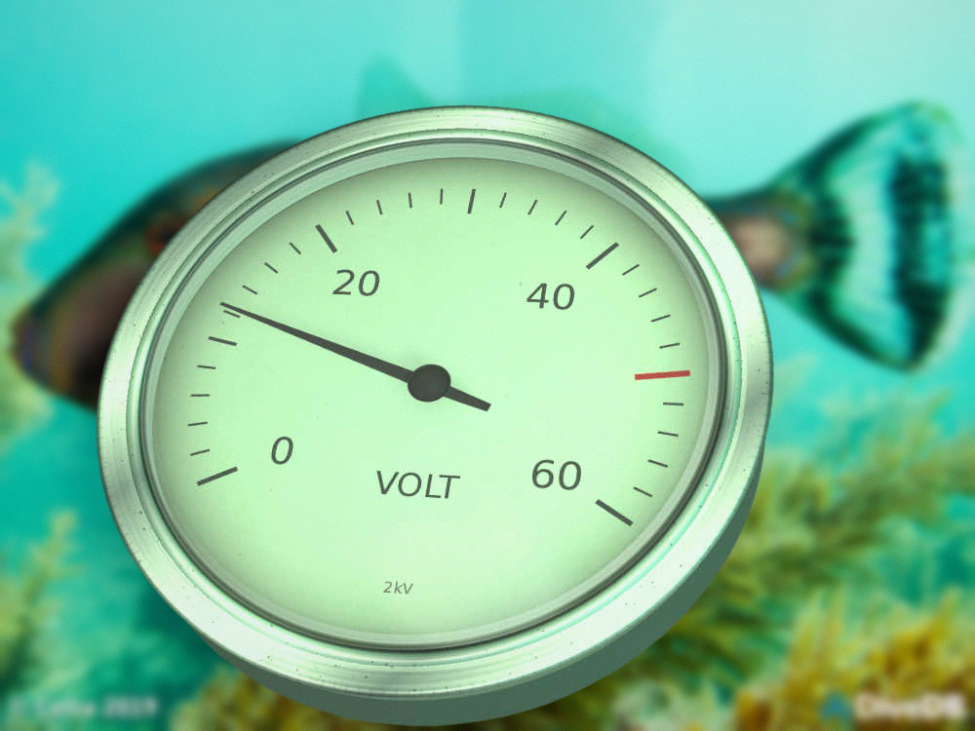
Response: V 12
